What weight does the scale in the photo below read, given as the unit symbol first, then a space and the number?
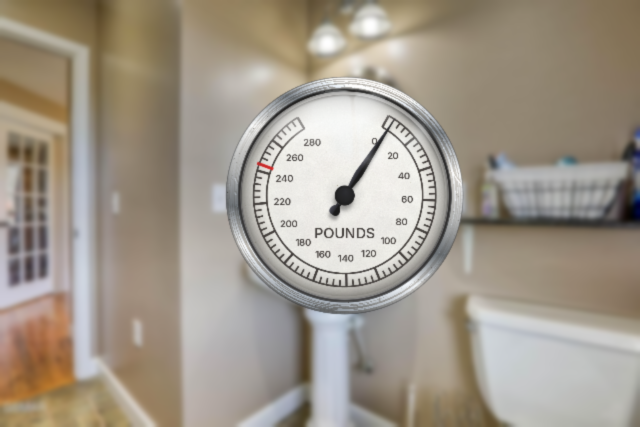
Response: lb 4
